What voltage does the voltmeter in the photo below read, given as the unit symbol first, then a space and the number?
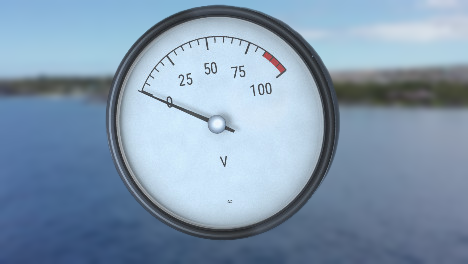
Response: V 0
